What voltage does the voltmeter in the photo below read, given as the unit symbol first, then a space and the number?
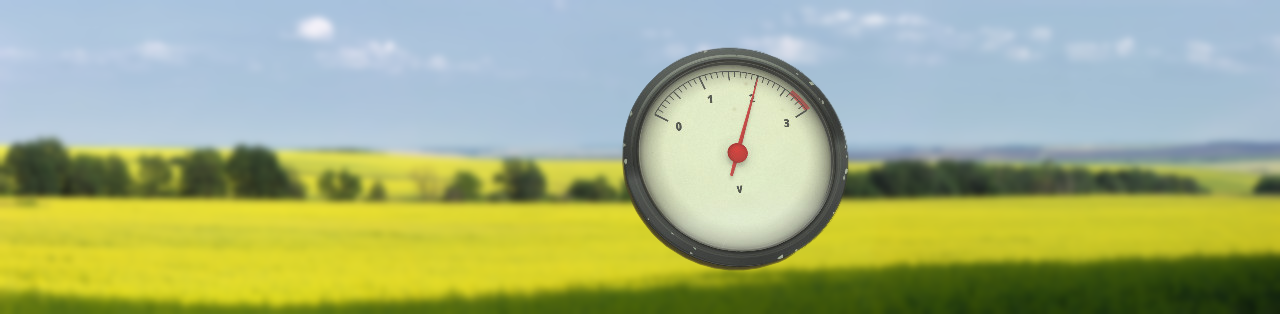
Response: V 2
